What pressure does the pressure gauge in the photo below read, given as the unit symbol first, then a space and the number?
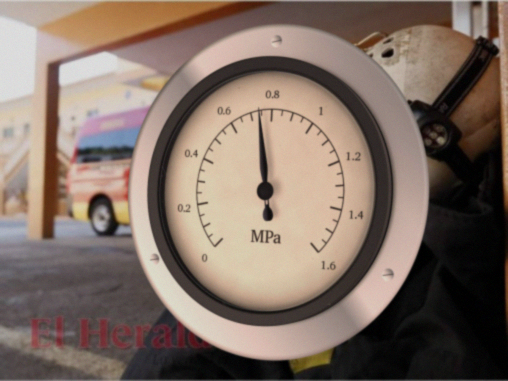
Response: MPa 0.75
